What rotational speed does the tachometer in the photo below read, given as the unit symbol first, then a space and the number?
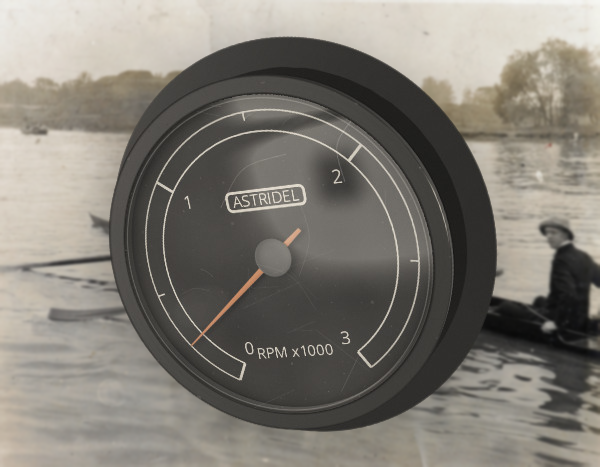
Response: rpm 250
